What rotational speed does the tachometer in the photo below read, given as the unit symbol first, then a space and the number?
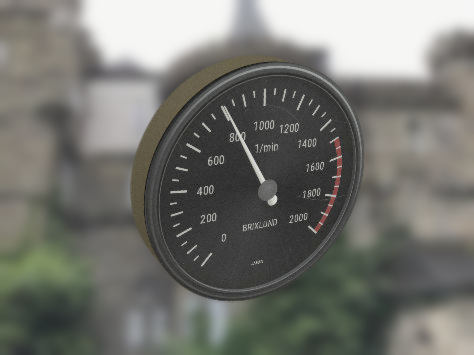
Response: rpm 800
